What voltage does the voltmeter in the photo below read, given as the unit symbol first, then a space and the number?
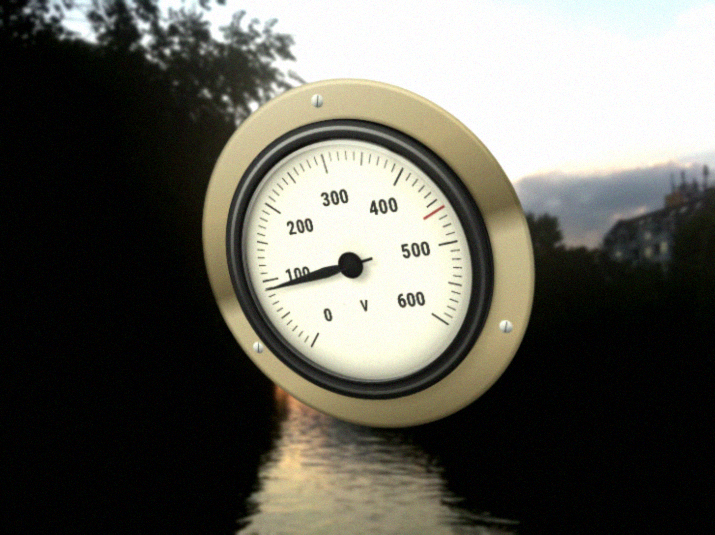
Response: V 90
